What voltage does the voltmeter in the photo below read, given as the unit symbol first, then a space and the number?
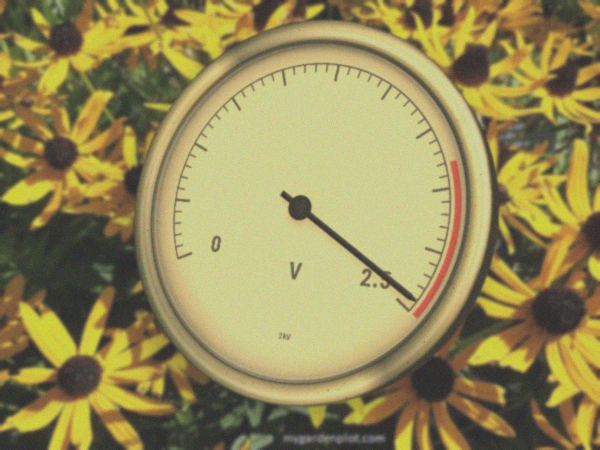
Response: V 2.45
